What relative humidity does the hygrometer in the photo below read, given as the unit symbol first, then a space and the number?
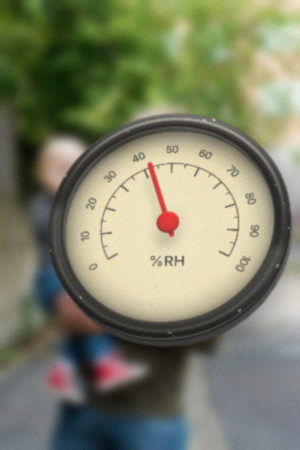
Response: % 42.5
